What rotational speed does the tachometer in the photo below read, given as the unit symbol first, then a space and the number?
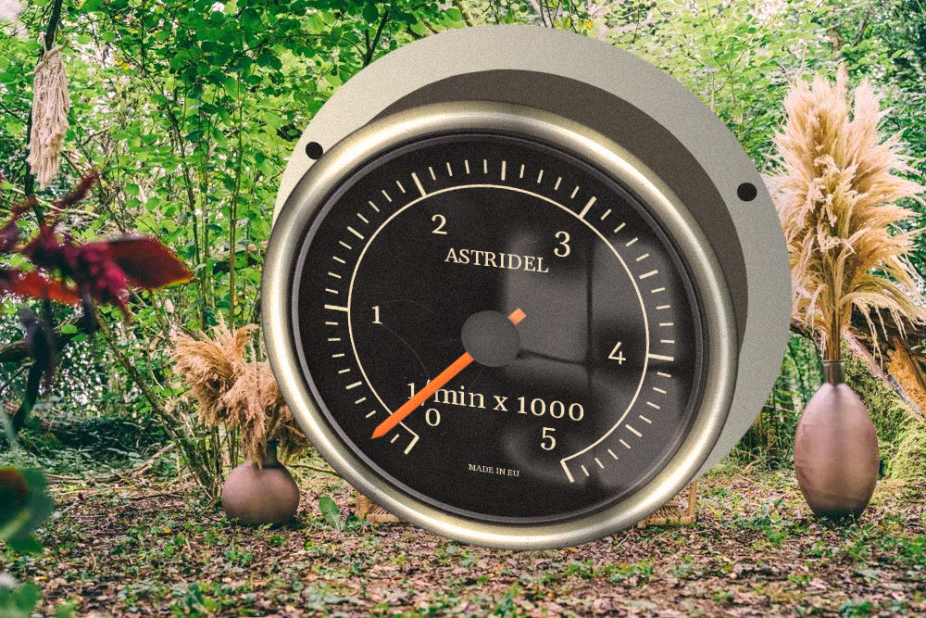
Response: rpm 200
